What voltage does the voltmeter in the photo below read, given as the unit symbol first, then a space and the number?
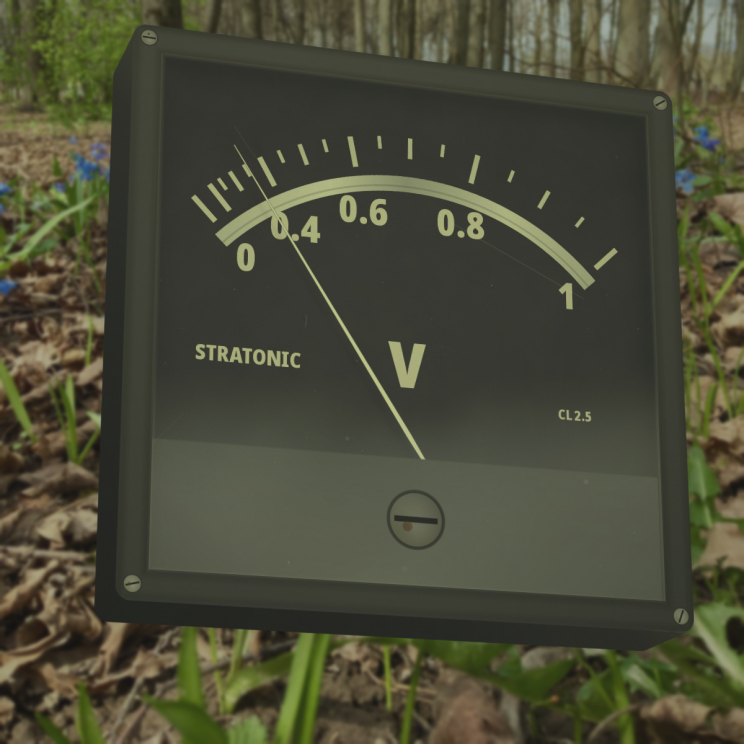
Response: V 0.35
